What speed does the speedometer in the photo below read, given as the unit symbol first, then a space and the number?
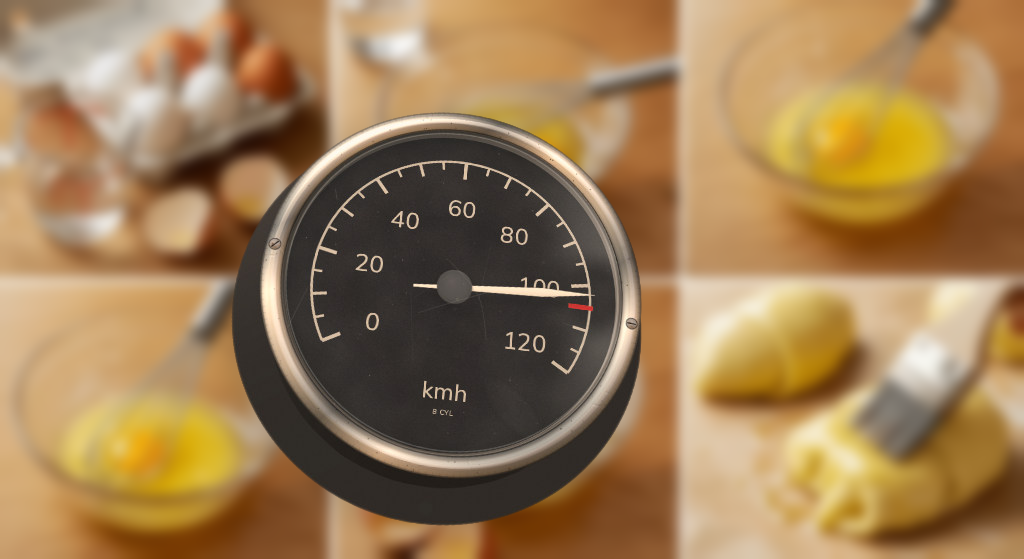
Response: km/h 102.5
